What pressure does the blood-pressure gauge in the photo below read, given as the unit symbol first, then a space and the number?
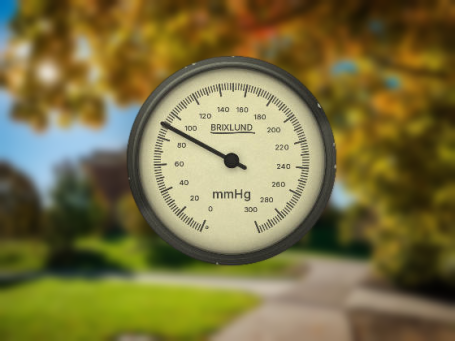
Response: mmHg 90
